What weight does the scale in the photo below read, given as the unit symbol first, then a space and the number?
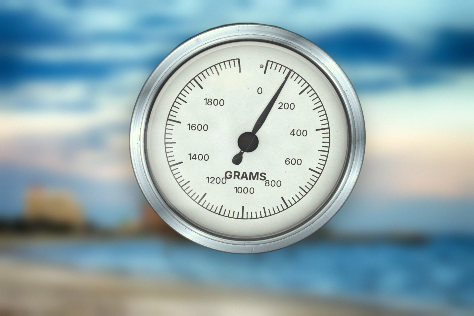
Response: g 100
